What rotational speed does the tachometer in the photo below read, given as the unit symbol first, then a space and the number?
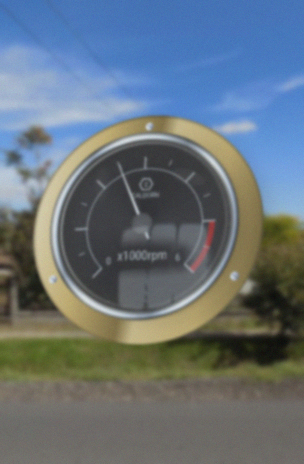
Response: rpm 2500
